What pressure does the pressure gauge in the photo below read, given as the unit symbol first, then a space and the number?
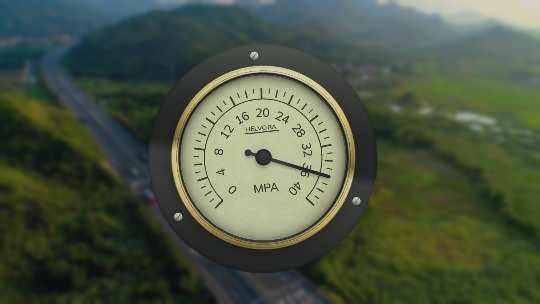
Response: MPa 36
